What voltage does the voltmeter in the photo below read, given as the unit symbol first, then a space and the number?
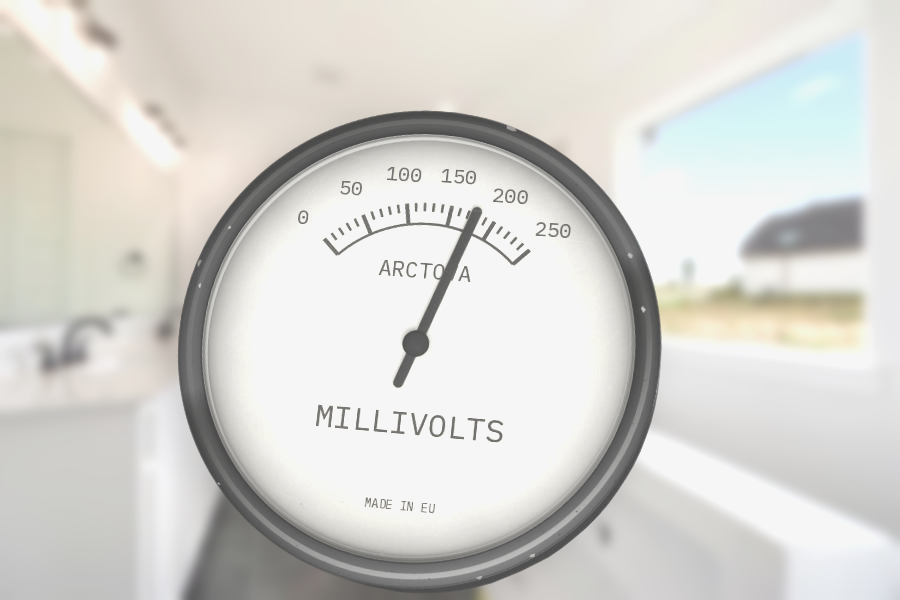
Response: mV 180
